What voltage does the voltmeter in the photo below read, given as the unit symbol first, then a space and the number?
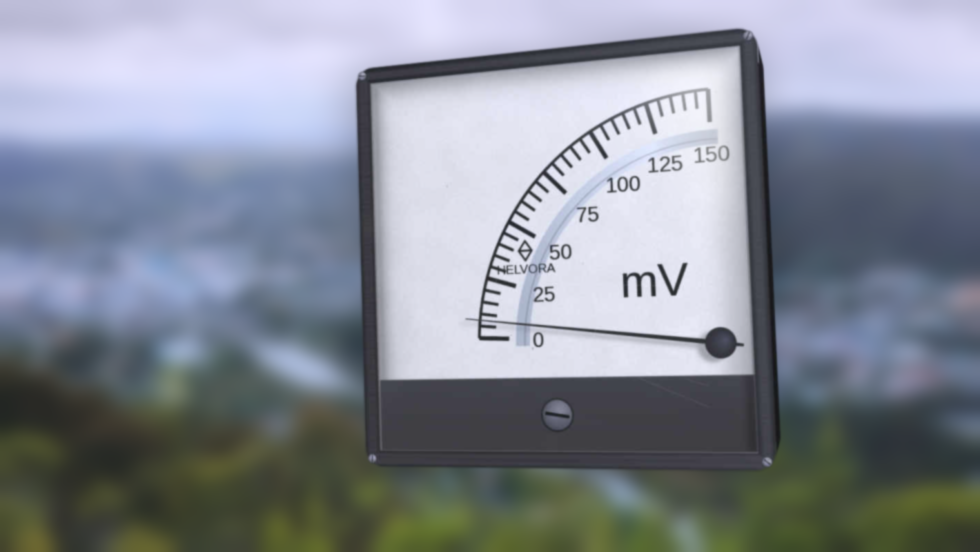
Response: mV 7.5
